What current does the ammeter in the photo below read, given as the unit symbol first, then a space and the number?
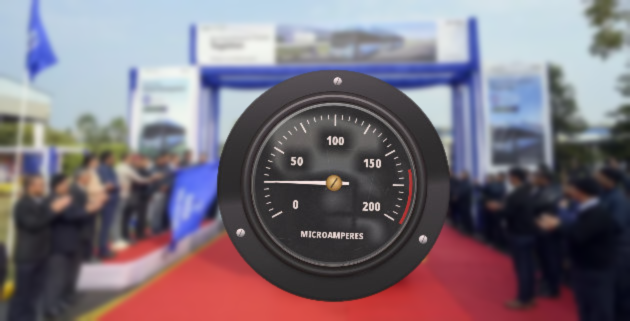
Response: µA 25
